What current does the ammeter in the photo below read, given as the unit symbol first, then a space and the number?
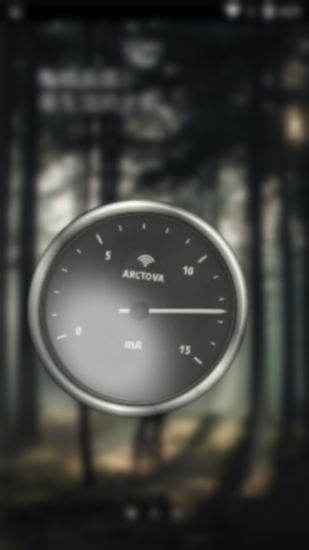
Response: mA 12.5
